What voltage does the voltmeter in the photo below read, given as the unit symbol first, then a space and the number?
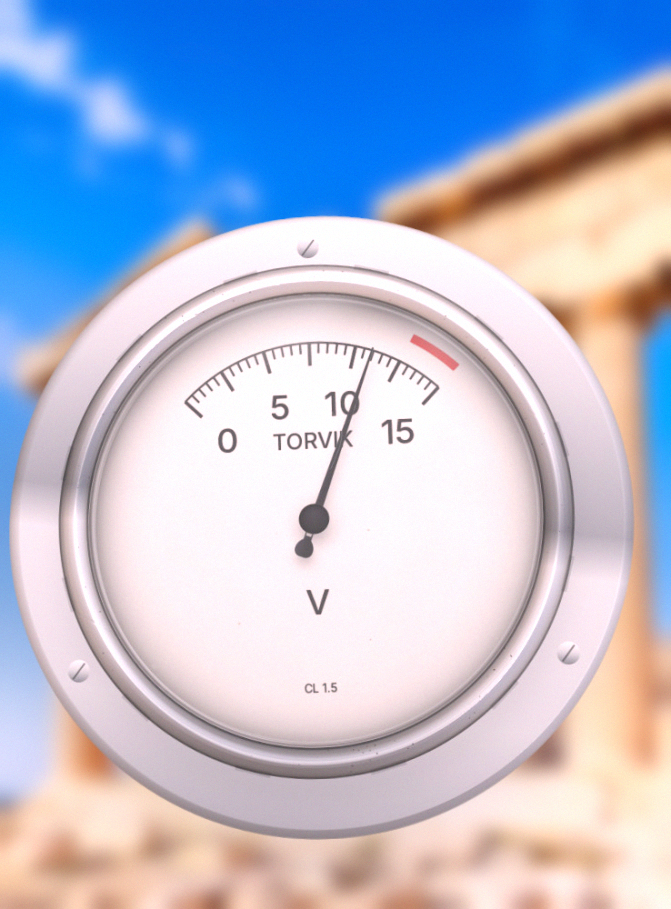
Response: V 11
